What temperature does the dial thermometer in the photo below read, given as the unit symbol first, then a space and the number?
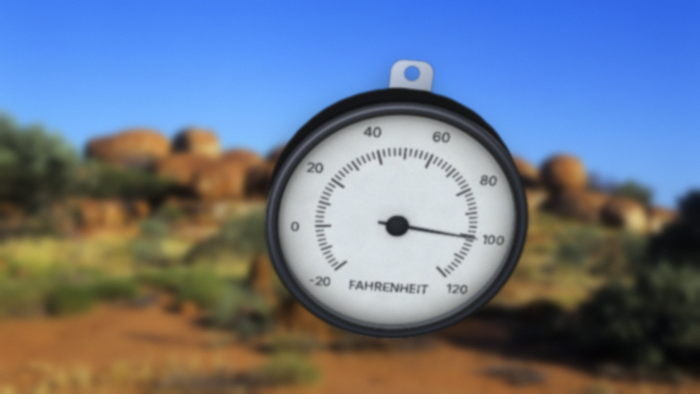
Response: °F 100
